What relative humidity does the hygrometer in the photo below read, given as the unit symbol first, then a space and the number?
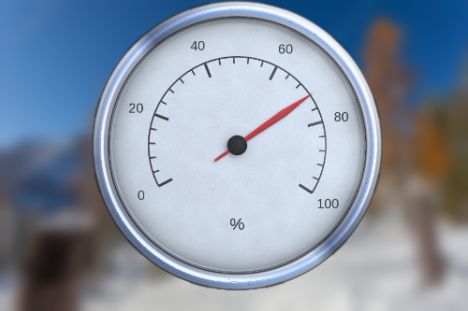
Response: % 72
